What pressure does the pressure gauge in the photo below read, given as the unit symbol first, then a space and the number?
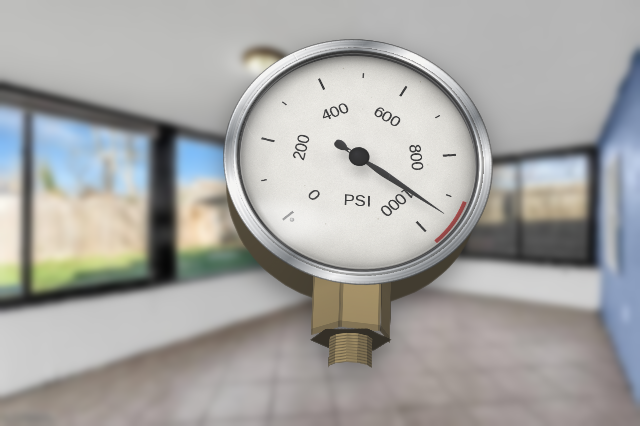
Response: psi 950
